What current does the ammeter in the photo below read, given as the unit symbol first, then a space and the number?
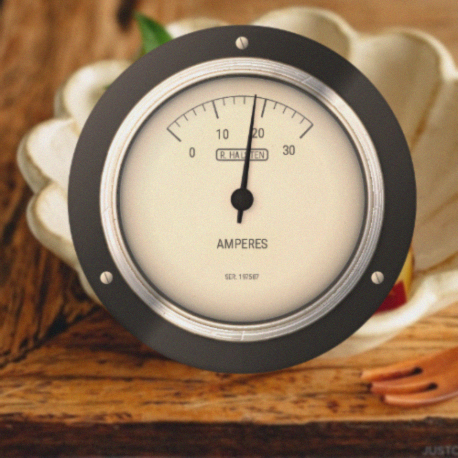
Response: A 18
